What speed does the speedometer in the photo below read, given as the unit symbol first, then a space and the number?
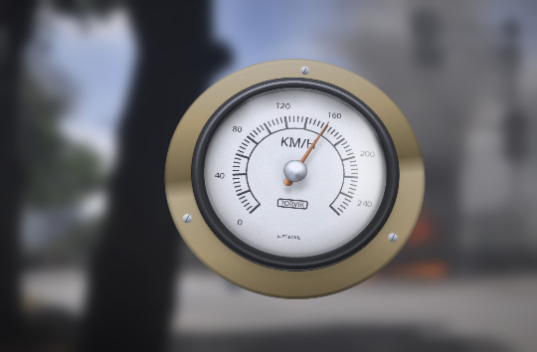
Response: km/h 160
